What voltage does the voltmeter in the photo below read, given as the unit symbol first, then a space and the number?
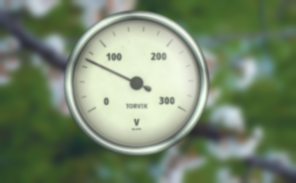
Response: V 70
